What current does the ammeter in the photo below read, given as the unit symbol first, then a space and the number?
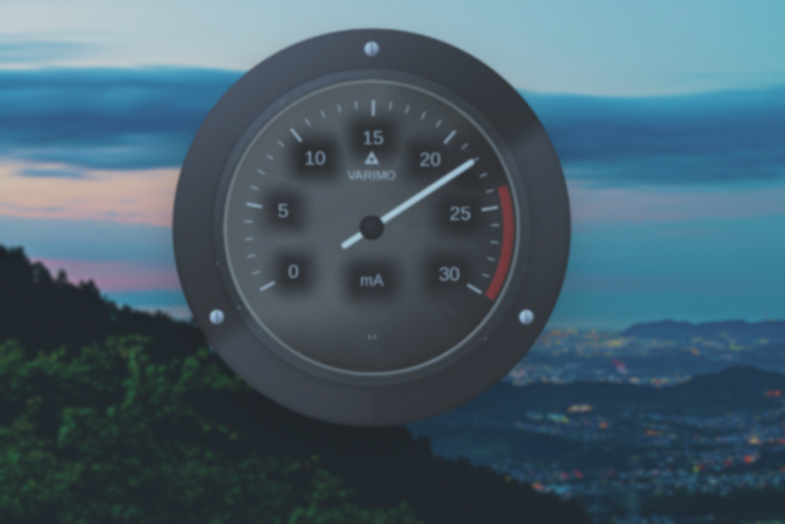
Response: mA 22
